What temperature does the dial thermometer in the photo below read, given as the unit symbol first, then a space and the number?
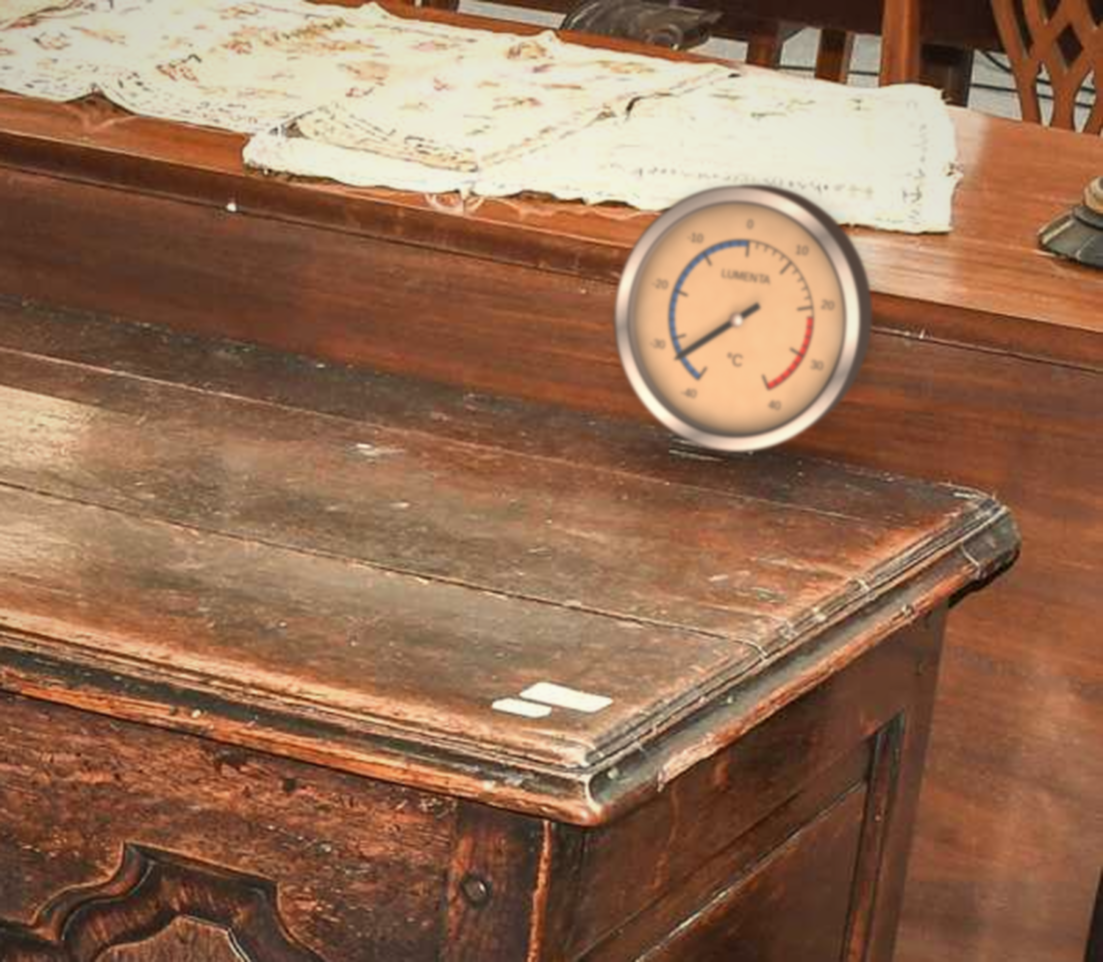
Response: °C -34
